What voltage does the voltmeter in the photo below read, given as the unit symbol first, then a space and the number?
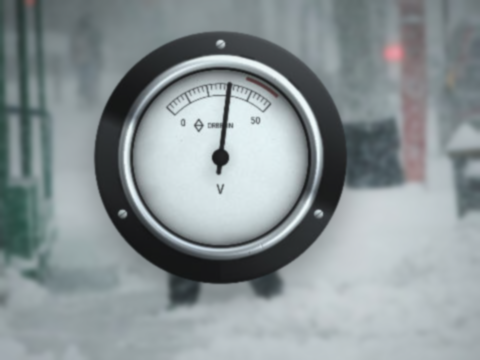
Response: V 30
